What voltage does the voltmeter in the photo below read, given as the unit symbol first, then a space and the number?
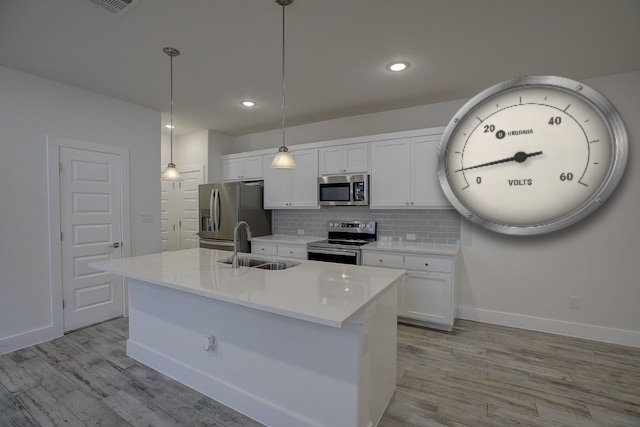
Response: V 5
